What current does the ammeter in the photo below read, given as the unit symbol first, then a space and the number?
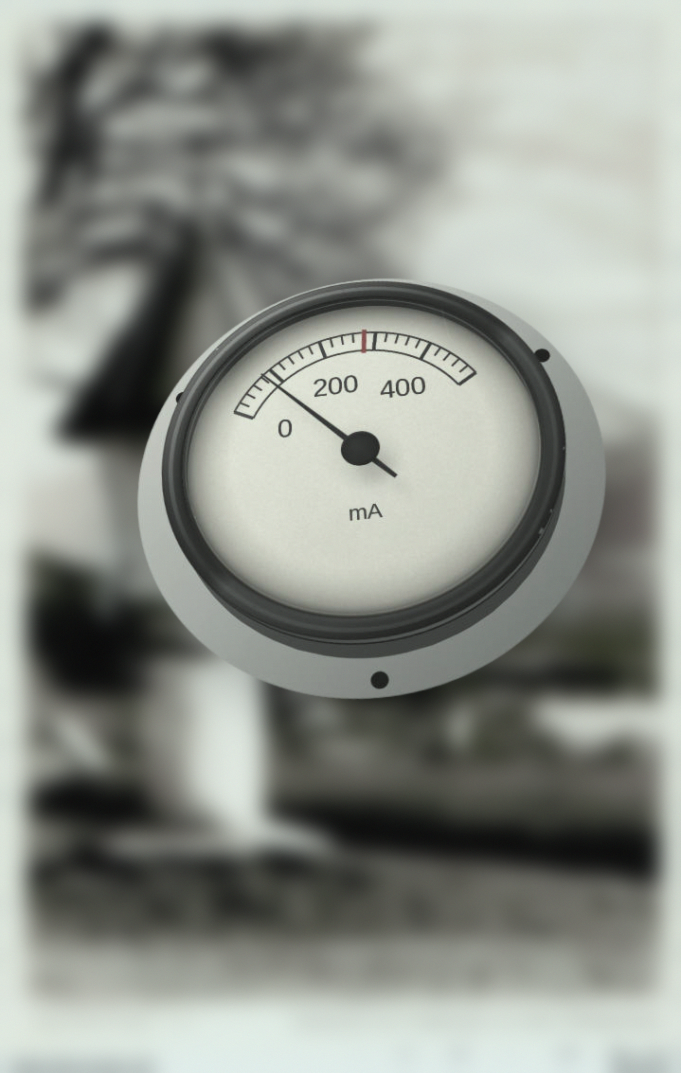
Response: mA 80
